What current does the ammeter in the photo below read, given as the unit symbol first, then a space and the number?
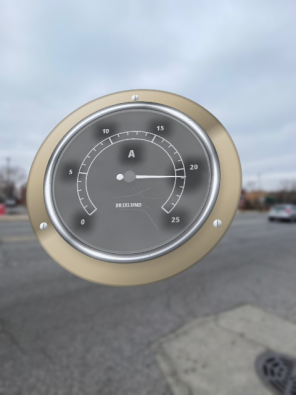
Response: A 21
